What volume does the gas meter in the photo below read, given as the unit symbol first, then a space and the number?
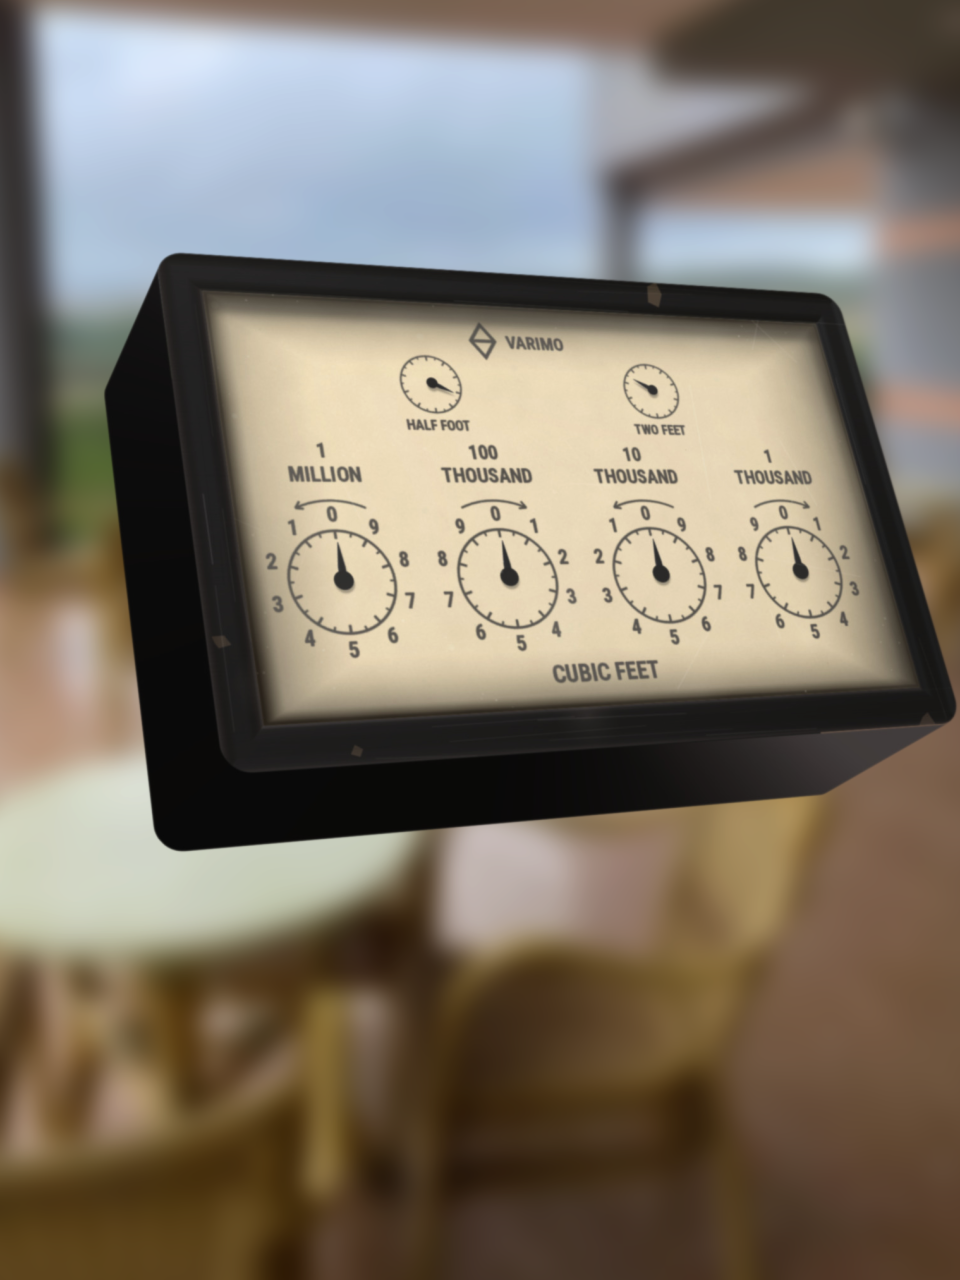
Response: ft³ 0
